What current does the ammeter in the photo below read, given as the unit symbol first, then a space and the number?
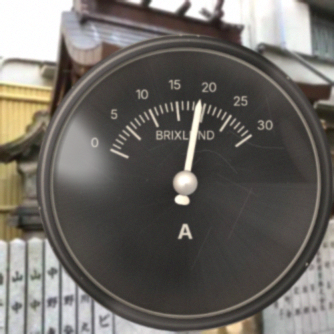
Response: A 19
